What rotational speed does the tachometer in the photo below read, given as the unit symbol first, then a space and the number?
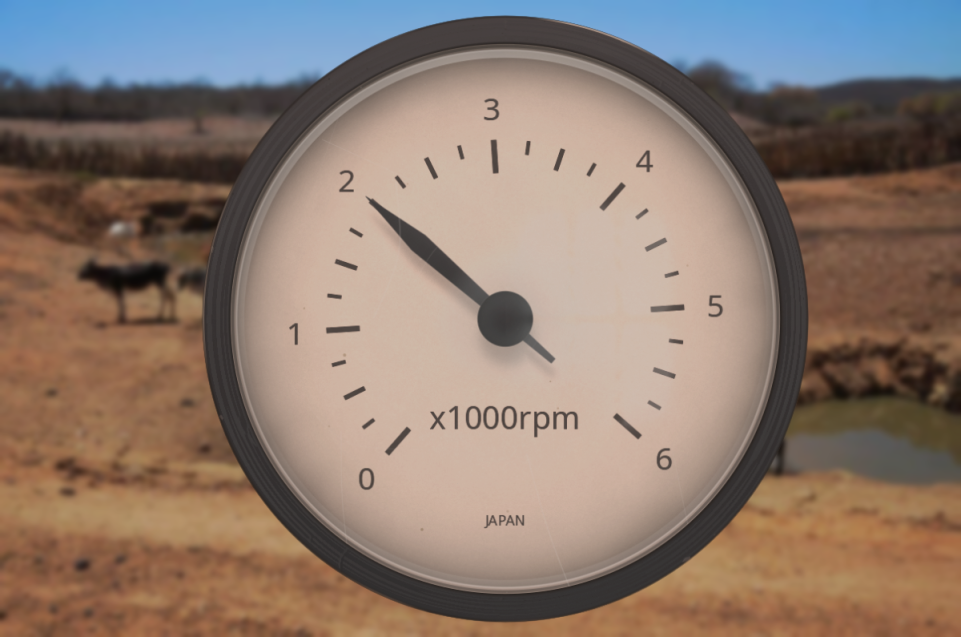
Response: rpm 2000
